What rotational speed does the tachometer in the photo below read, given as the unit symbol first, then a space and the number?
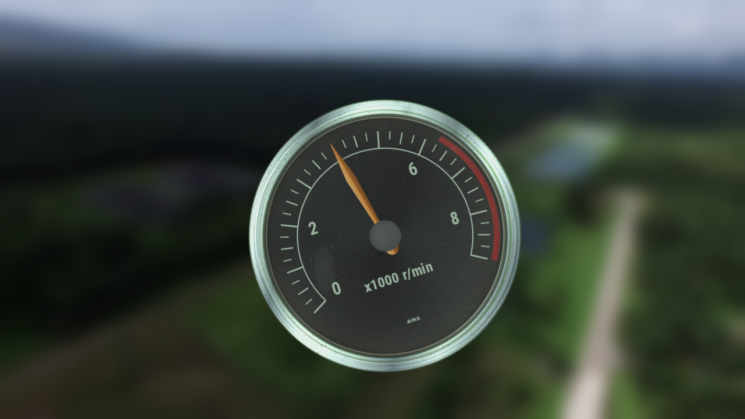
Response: rpm 4000
